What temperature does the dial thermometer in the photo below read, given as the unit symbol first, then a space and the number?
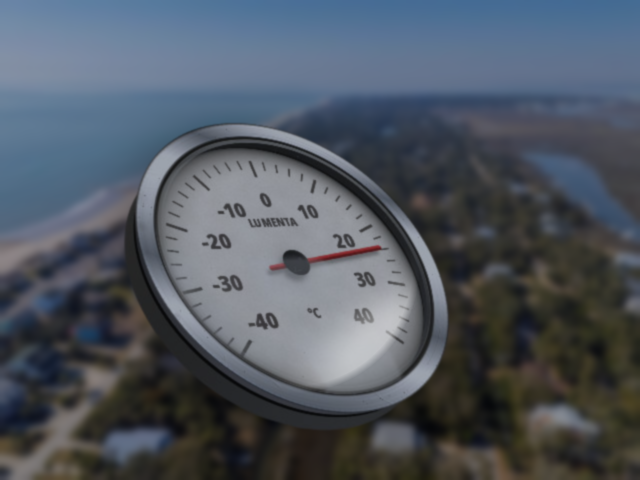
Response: °C 24
